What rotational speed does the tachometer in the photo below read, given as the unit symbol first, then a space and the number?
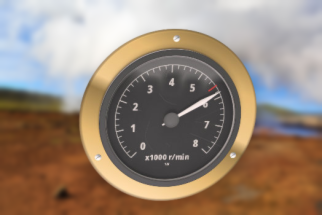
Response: rpm 5800
